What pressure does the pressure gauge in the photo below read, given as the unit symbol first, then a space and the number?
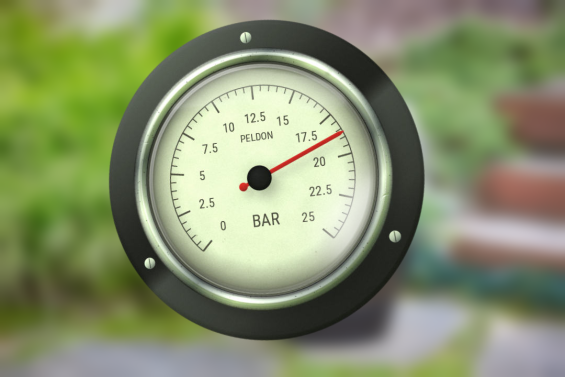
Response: bar 18.75
